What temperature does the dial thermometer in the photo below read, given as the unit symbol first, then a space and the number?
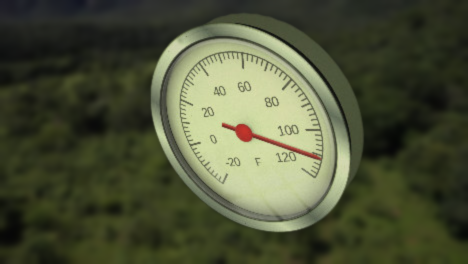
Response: °F 110
